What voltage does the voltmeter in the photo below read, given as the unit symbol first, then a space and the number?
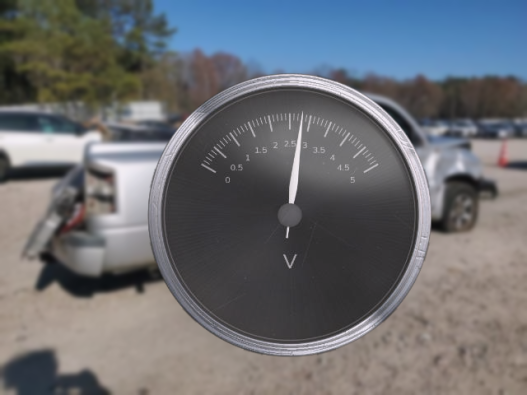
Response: V 2.8
